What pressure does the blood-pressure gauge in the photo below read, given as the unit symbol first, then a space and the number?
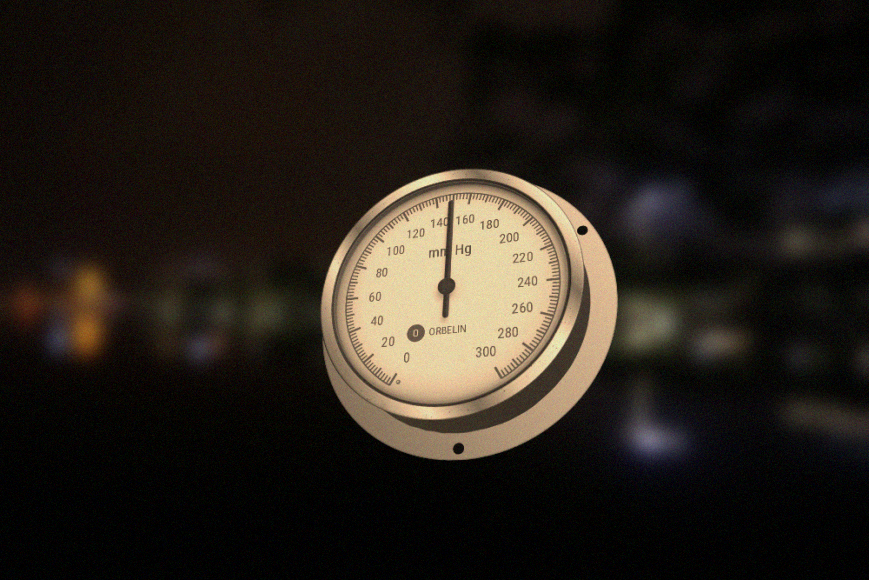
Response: mmHg 150
